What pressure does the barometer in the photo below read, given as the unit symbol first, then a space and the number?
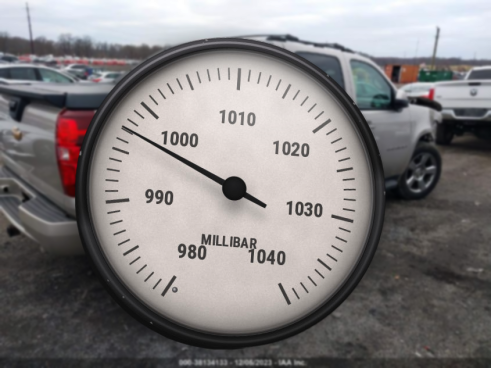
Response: mbar 997
